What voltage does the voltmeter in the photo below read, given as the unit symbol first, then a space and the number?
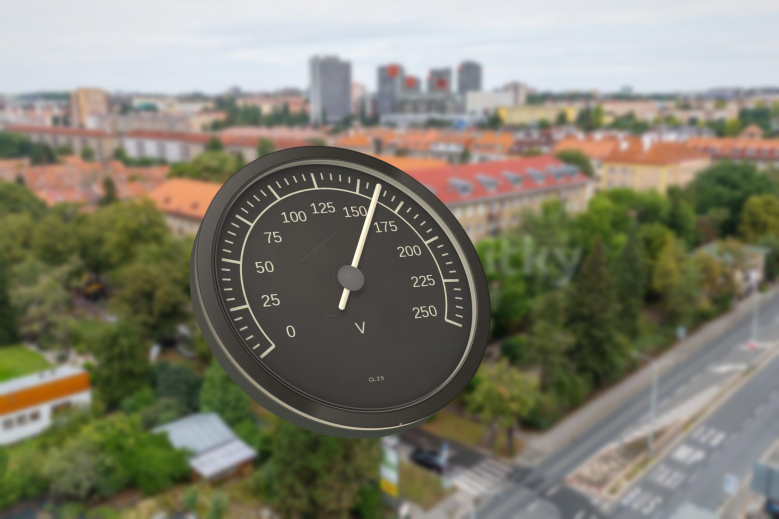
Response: V 160
